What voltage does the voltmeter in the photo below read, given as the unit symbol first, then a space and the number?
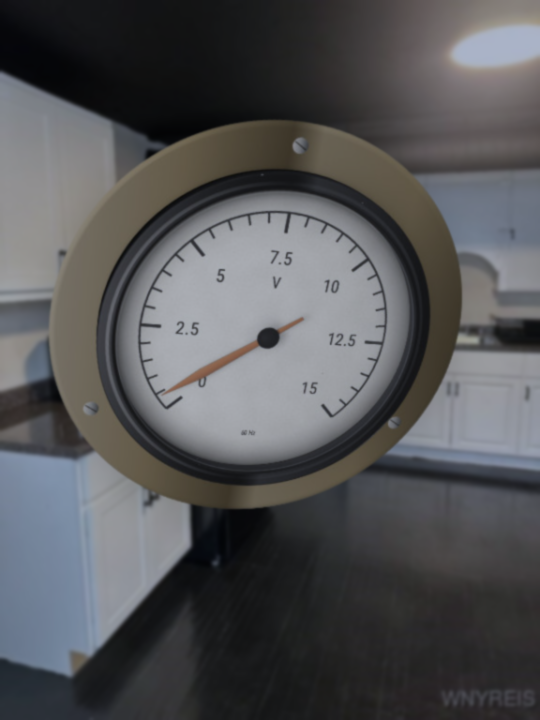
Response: V 0.5
